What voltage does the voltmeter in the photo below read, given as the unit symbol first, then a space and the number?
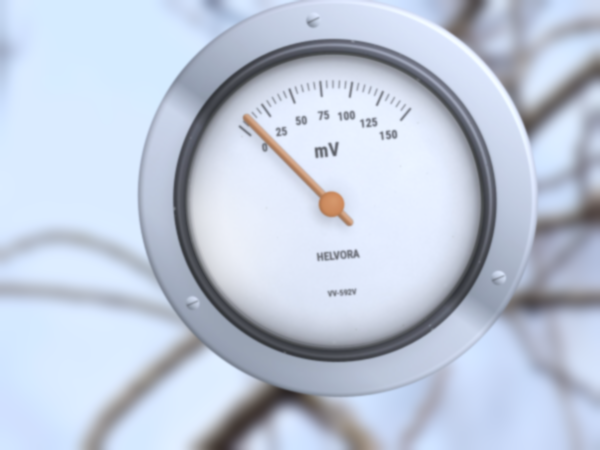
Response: mV 10
